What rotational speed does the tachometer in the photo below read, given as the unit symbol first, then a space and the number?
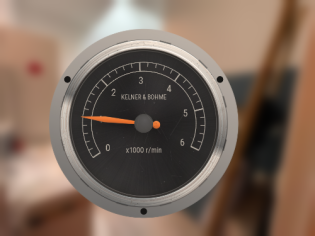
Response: rpm 1000
